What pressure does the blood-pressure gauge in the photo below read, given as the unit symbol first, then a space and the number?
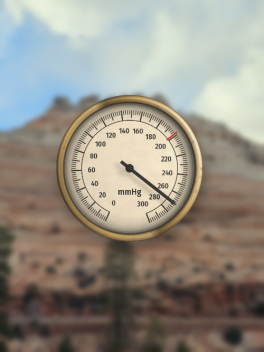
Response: mmHg 270
